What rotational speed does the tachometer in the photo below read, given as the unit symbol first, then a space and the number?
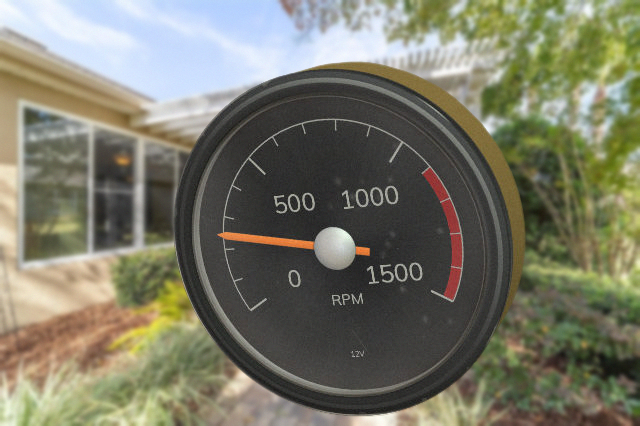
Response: rpm 250
